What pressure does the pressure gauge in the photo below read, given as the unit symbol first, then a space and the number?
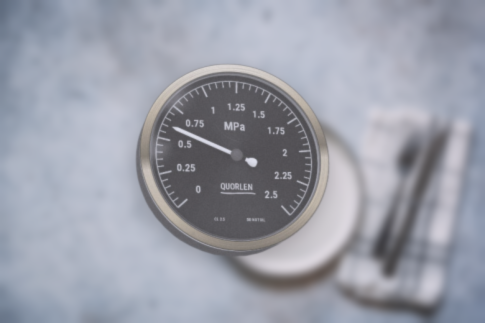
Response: MPa 0.6
